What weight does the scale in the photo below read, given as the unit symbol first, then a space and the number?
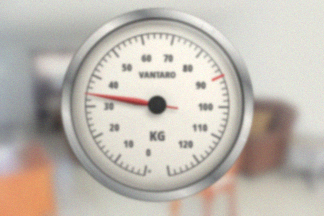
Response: kg 34
